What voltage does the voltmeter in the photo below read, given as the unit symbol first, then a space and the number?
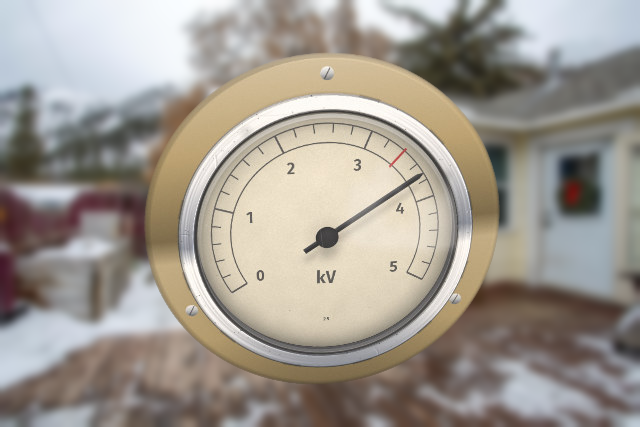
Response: kV 3.7
